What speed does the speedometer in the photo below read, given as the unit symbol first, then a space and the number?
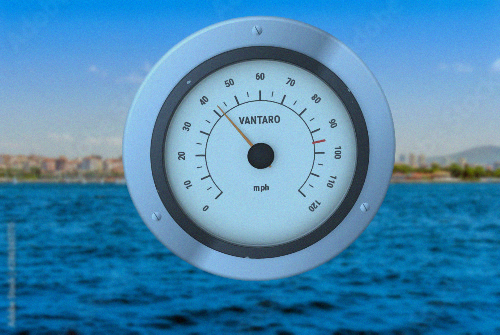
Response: mph 42.5
